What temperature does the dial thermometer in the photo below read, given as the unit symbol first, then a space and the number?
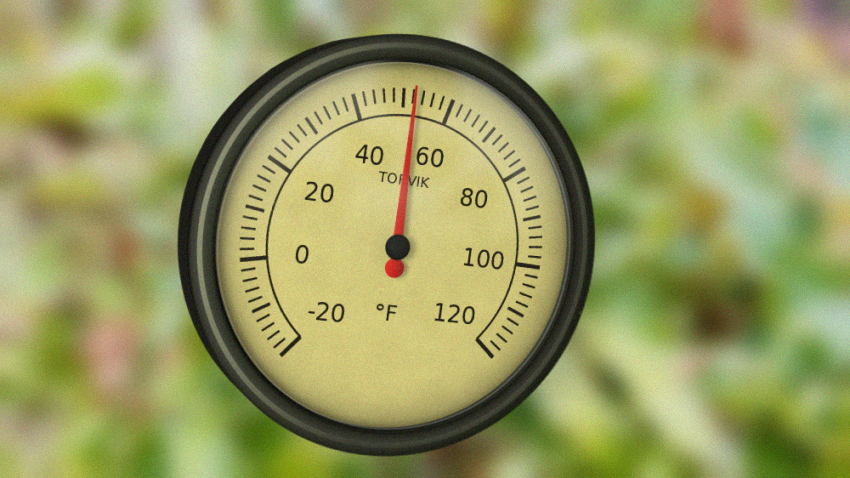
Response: °F 52
